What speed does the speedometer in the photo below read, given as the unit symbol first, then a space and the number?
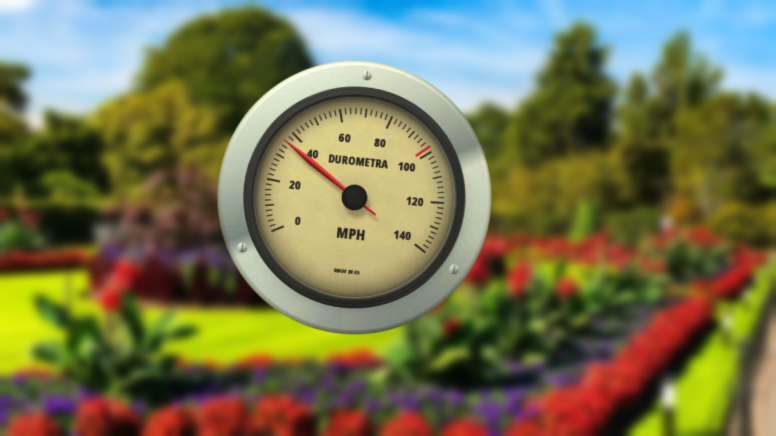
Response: mph 36
